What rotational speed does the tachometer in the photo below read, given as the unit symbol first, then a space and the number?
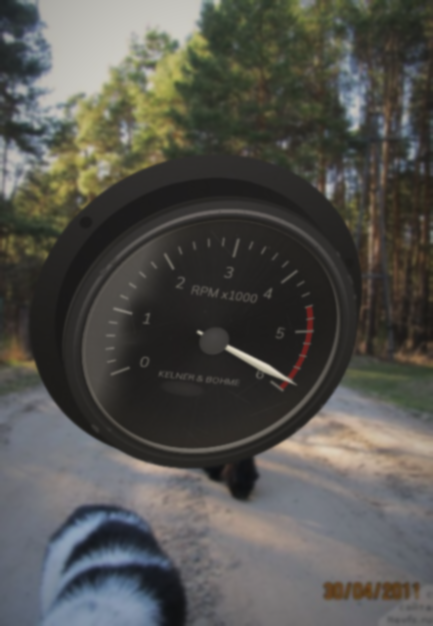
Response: rpm 5800
